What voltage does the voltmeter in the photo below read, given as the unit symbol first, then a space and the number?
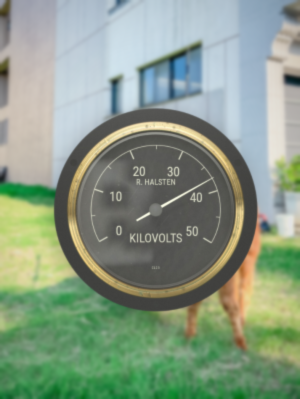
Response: kV 37.5
